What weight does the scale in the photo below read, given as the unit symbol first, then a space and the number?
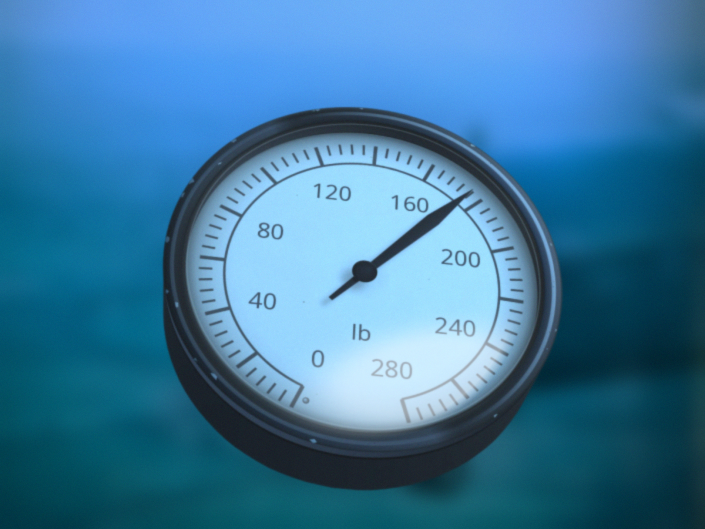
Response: lb 176
